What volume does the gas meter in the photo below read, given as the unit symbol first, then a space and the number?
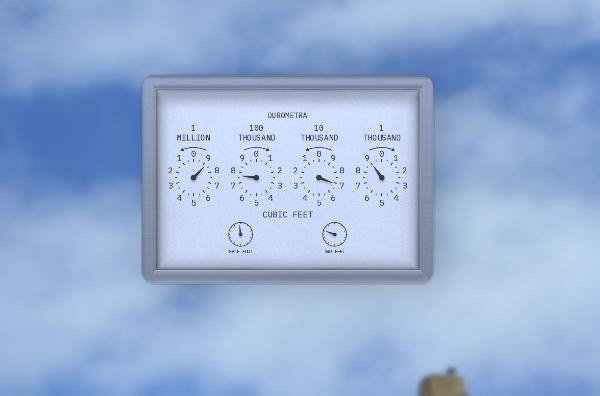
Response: ft³ 876900
